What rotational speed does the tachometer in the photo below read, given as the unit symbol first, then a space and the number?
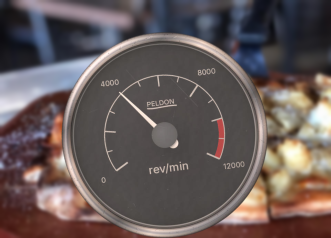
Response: rpm 4000
